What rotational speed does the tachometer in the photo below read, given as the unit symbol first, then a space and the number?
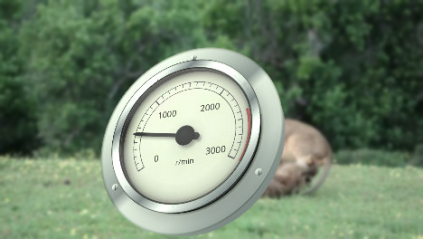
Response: rpm 500
